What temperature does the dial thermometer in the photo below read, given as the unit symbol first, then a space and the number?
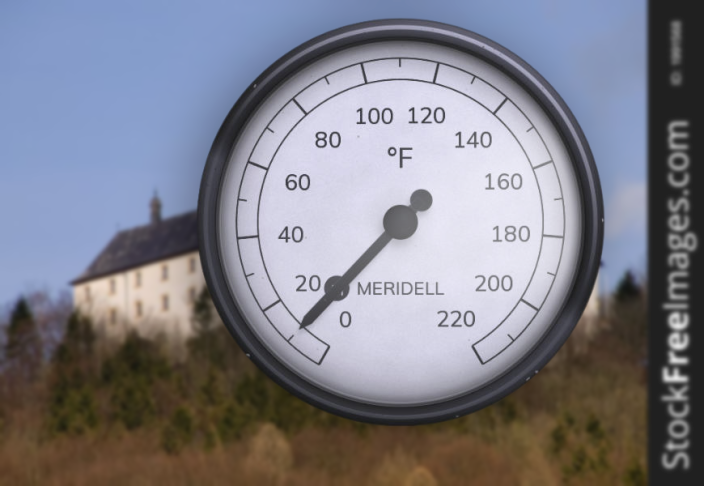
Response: °F 10
